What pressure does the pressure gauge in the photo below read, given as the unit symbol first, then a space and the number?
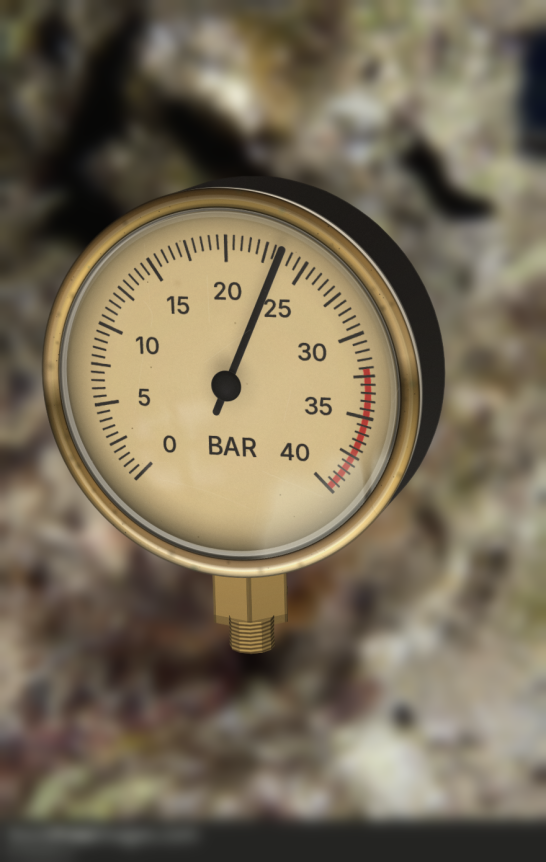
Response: bar 23.5
